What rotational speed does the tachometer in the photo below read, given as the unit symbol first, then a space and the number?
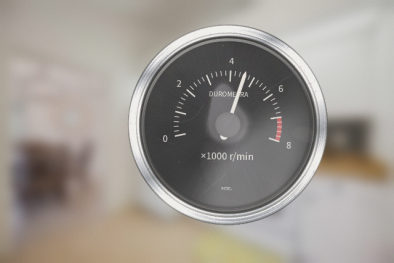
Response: rpm 4600
